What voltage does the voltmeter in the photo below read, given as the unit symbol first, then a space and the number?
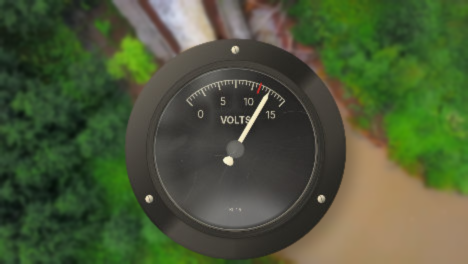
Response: V 12.5
